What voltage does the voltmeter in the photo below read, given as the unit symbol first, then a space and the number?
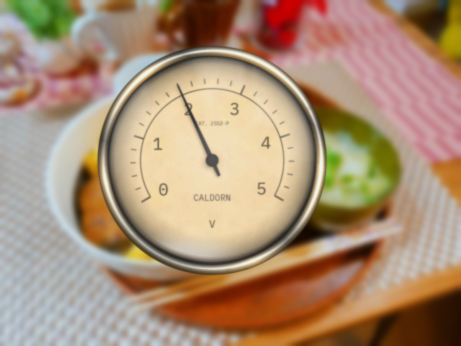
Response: V 2
